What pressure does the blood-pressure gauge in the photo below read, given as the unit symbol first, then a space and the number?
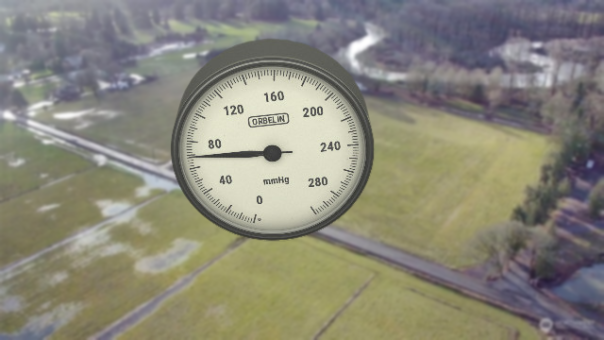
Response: mmHg 70
